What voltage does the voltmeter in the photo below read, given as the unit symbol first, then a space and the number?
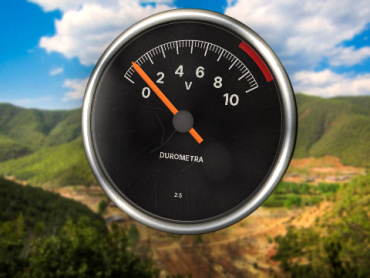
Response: V 1
